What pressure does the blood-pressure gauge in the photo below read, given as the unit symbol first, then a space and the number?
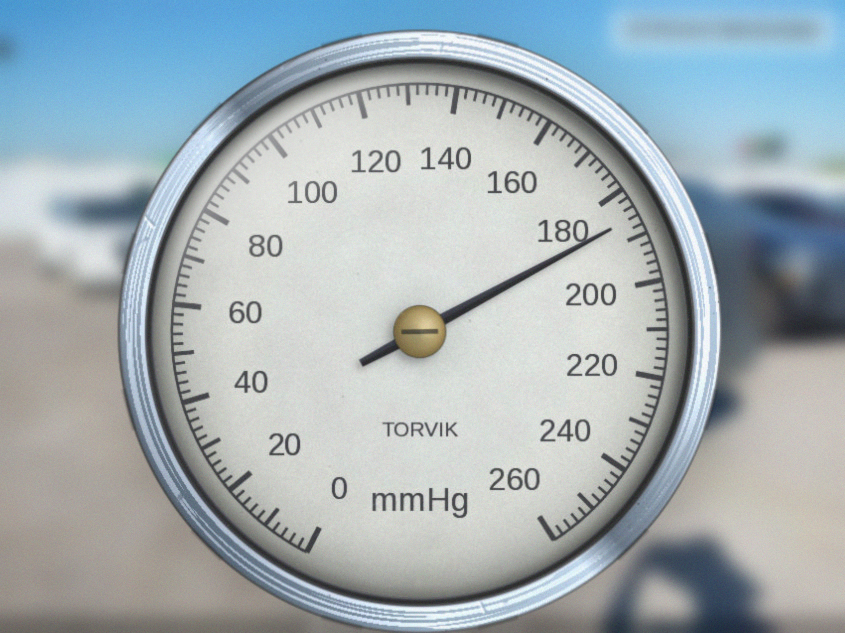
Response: mmHg 186
